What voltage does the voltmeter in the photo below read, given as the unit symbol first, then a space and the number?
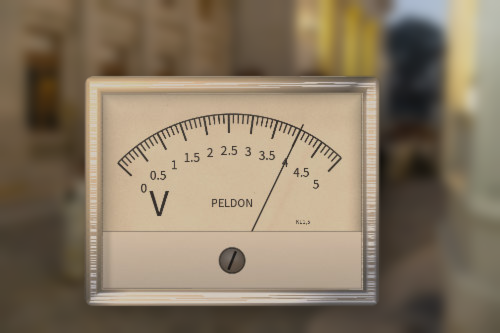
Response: V 4
